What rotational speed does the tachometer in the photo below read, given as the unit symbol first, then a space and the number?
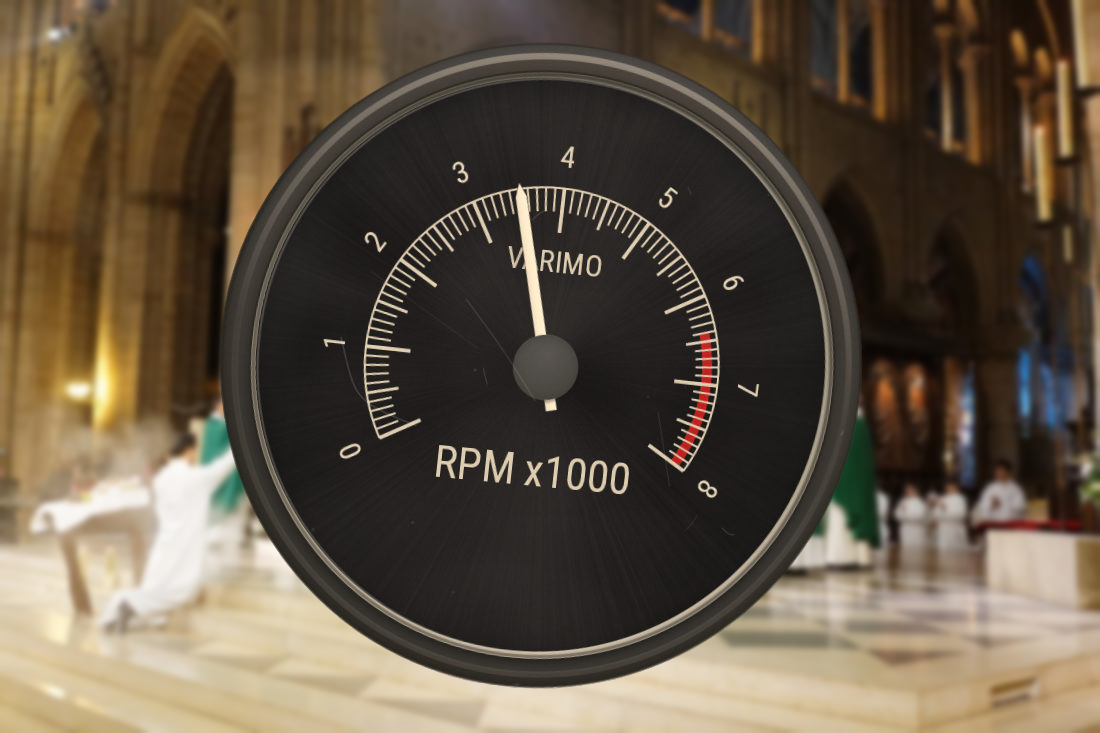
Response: rpm 3500
